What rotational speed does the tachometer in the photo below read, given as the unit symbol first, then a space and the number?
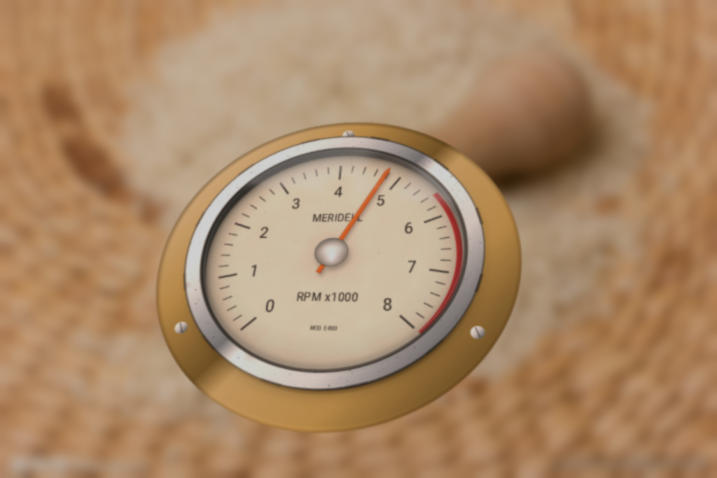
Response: rpm 4800
